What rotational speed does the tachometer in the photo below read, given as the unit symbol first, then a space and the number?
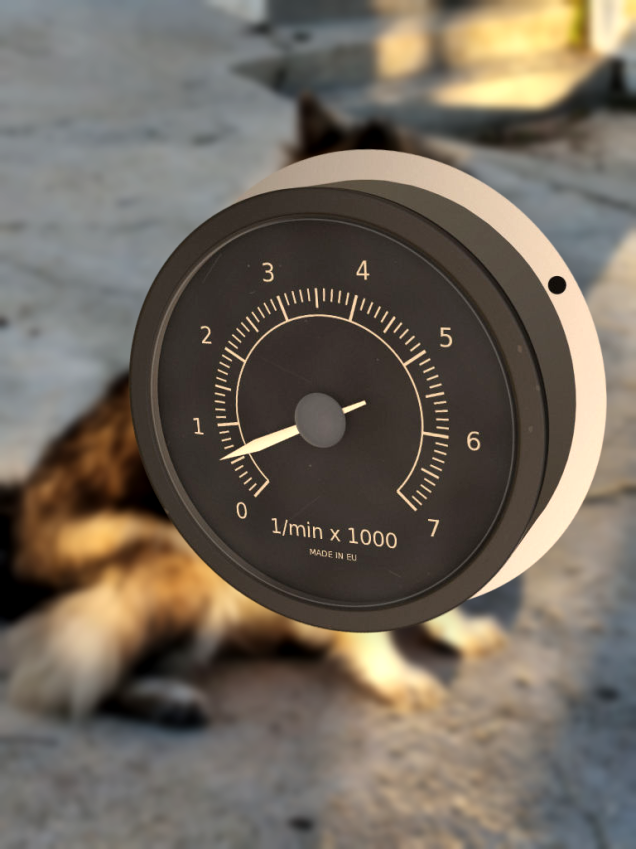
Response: rpm 600
